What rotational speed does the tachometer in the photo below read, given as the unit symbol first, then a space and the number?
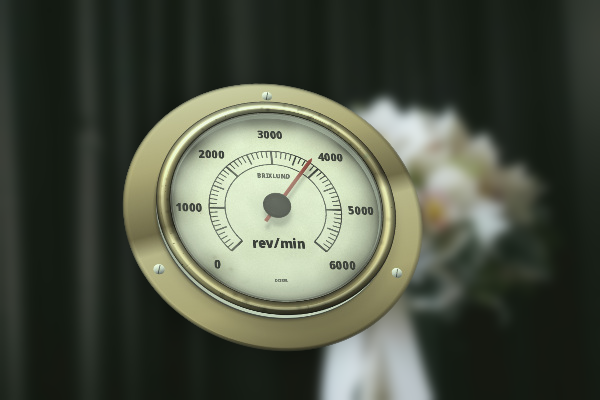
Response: rpm 3800
